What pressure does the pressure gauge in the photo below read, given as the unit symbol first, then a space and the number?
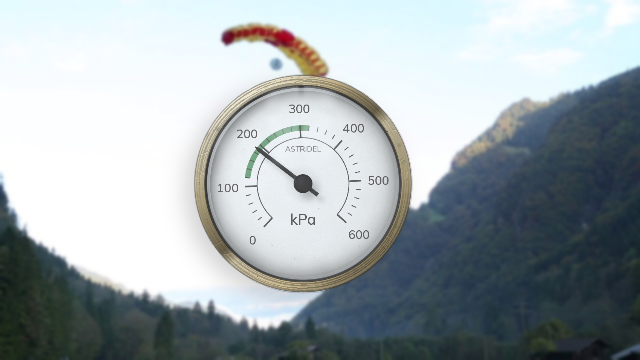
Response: kPa 190
